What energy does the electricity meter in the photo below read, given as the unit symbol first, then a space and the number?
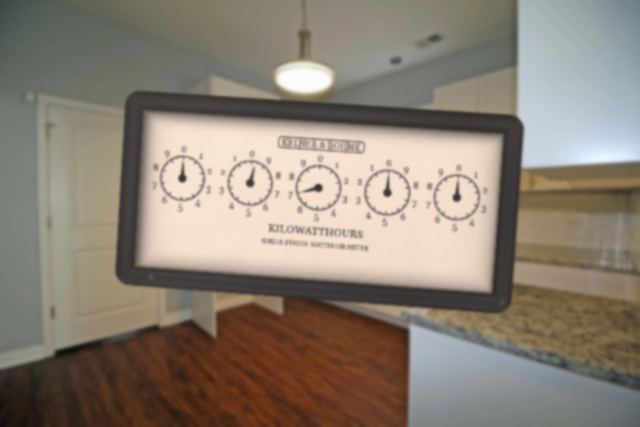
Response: kWh 99700
